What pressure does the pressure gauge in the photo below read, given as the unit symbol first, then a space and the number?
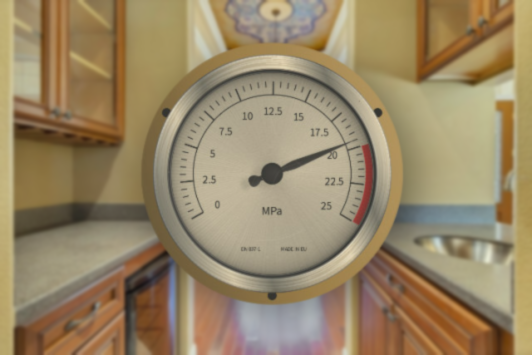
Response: MPa 19.5
